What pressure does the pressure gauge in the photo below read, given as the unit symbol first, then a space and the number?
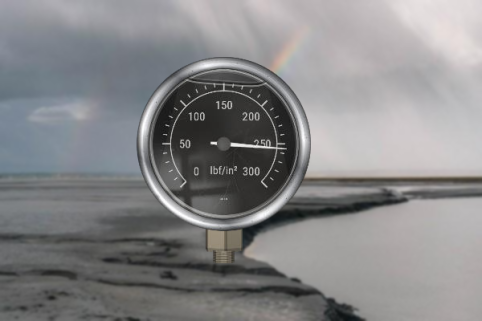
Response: psi 255
